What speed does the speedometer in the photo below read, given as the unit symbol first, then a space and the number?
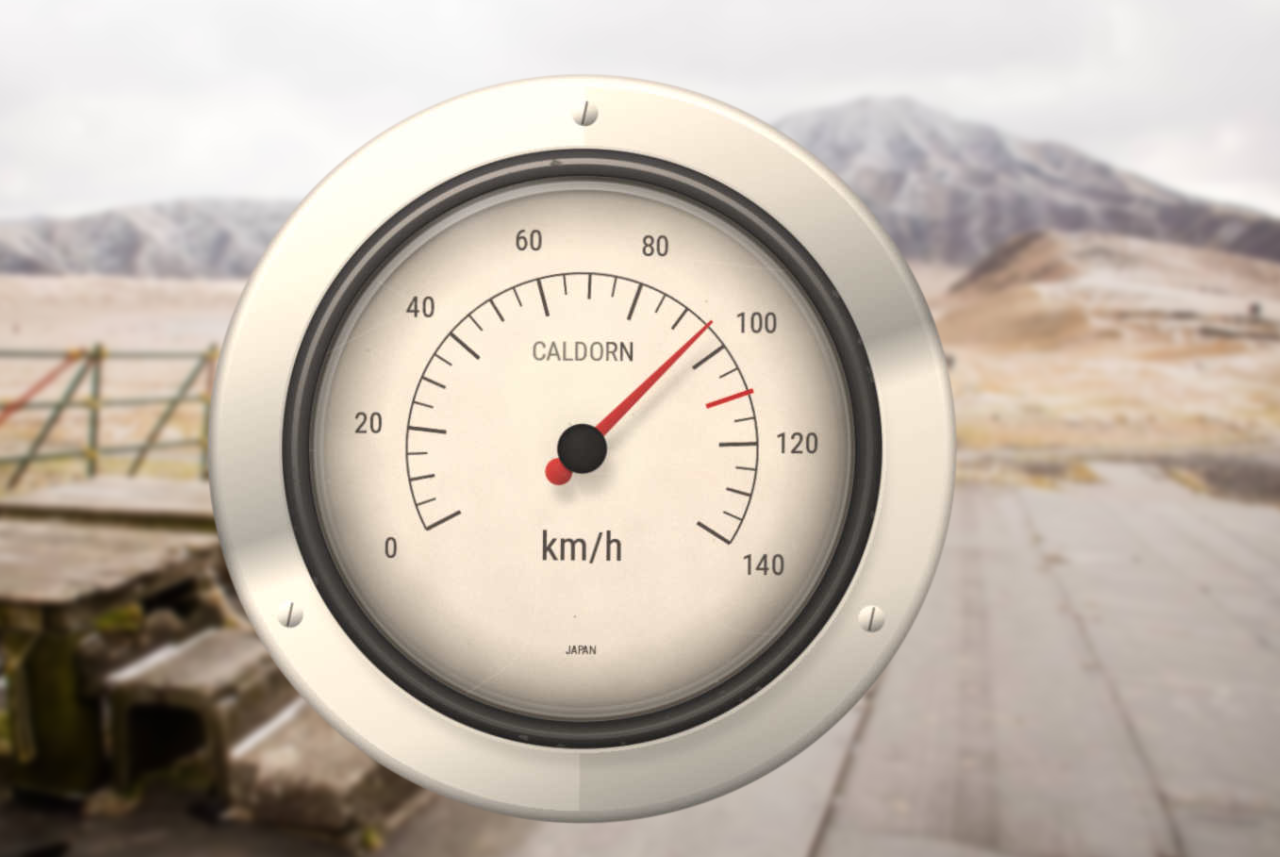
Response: km/h 95
